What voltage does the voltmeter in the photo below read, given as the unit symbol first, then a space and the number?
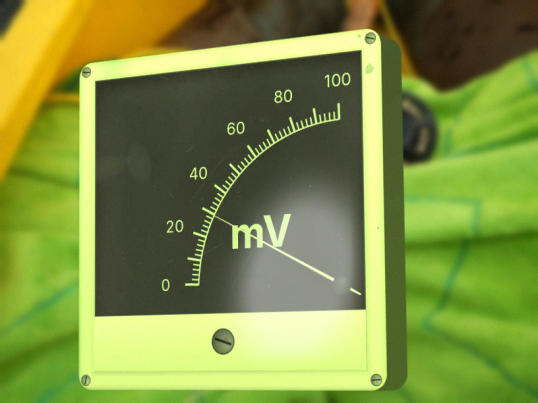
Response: mV 30
